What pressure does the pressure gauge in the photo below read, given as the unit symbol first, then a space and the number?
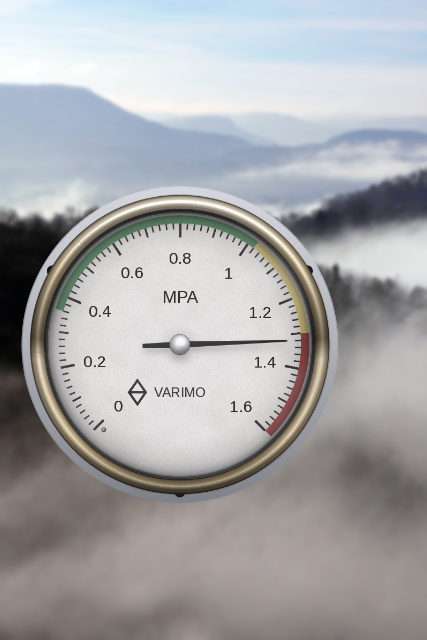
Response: MPa 1.32
